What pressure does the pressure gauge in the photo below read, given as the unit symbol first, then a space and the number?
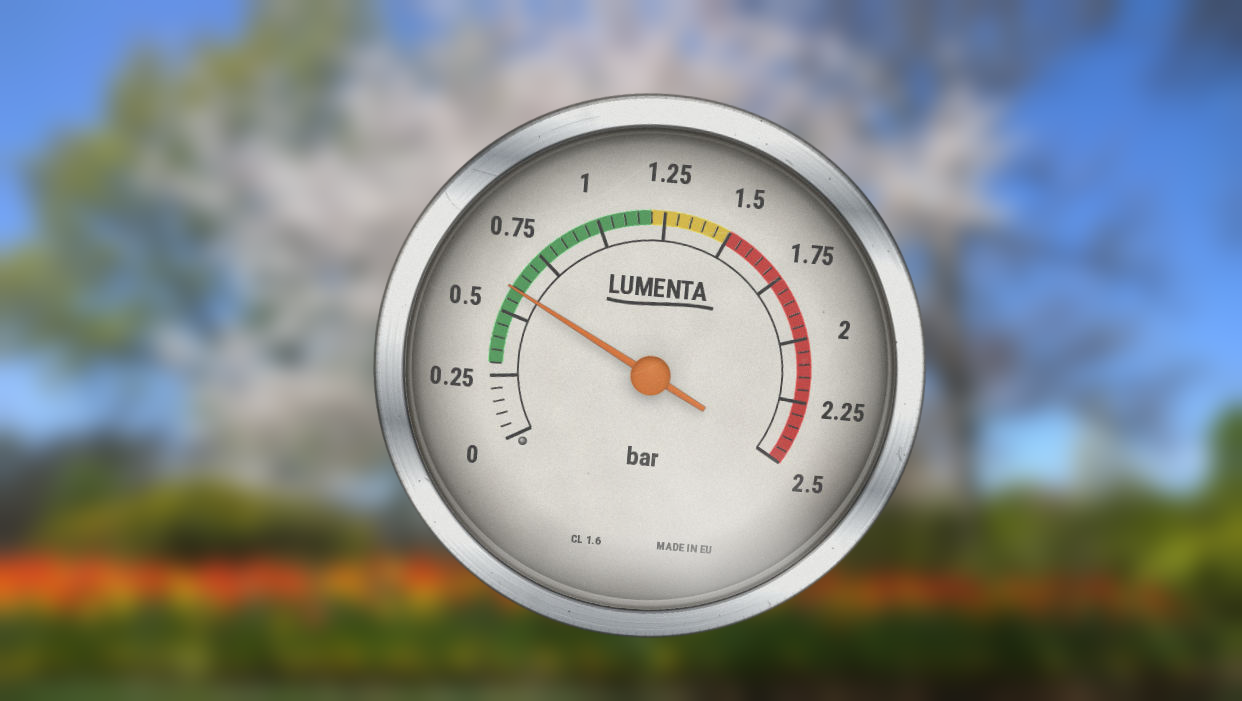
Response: bar 0.6
